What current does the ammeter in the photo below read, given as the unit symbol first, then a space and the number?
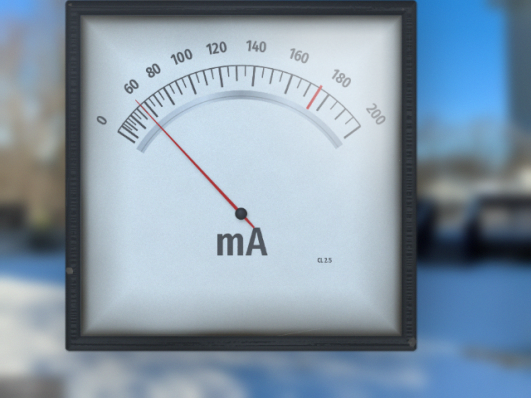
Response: mA 55
